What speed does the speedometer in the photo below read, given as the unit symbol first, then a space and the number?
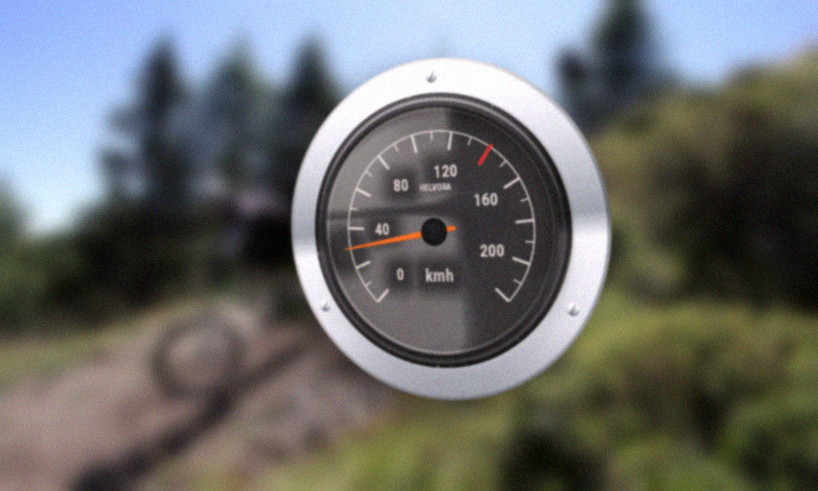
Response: km/h 30
